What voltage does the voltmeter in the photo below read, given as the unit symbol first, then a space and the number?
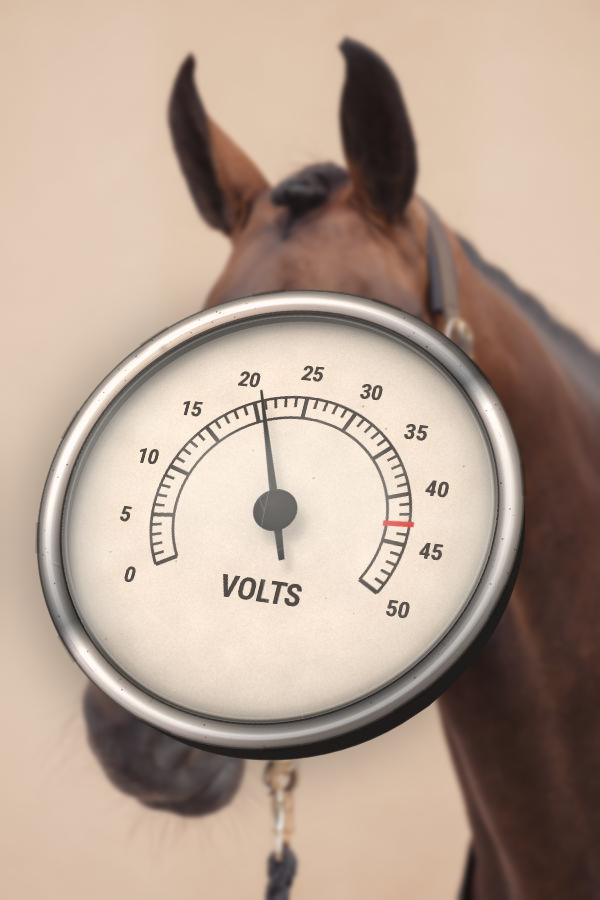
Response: V 21
